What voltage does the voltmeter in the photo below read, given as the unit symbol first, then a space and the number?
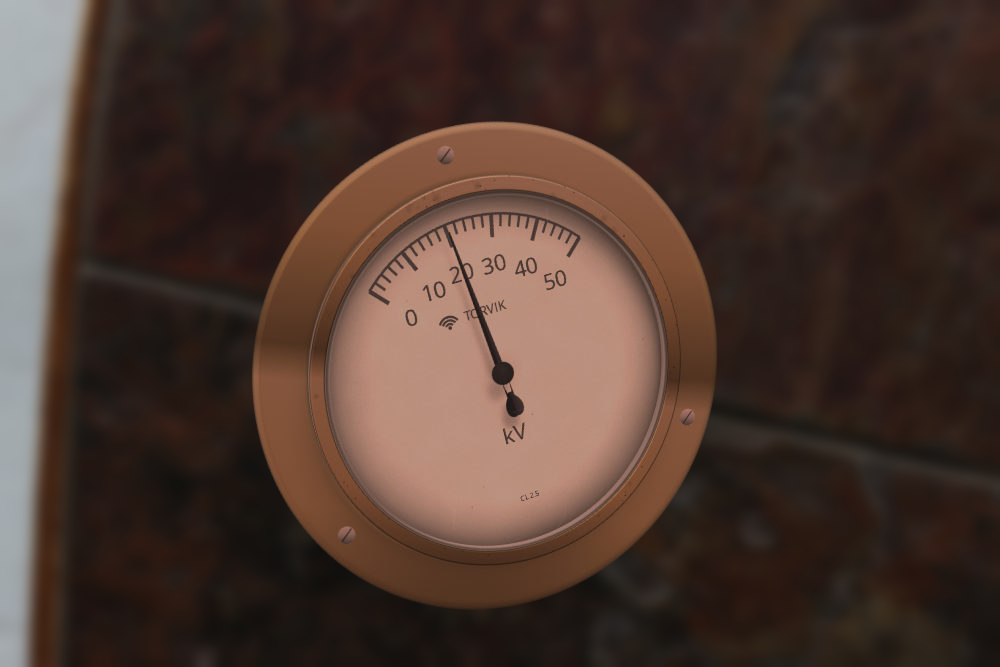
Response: kV 20
